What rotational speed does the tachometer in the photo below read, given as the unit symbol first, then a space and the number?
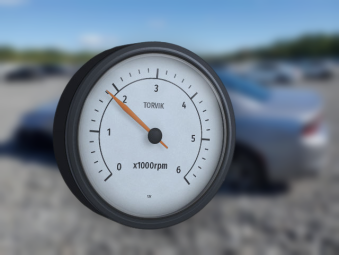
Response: rpm 1800
